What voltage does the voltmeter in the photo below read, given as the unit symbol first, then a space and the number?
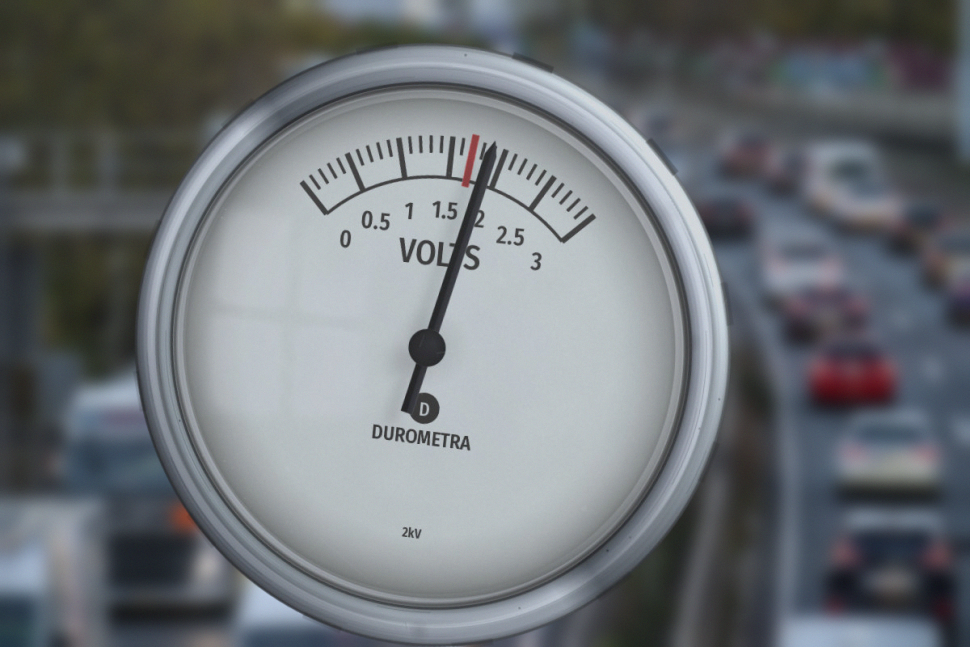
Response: V 1.9
